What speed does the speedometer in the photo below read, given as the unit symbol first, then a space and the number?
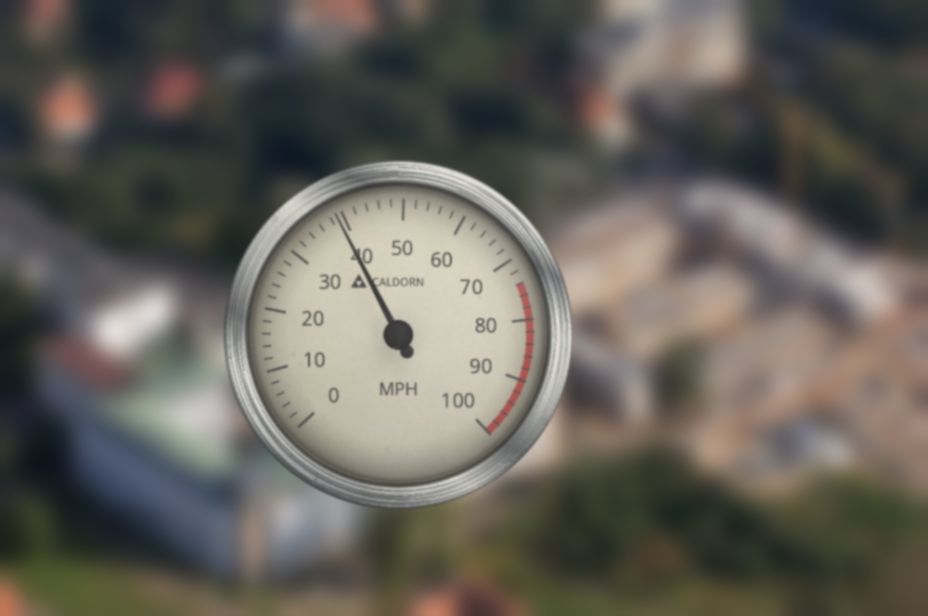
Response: mph 39
